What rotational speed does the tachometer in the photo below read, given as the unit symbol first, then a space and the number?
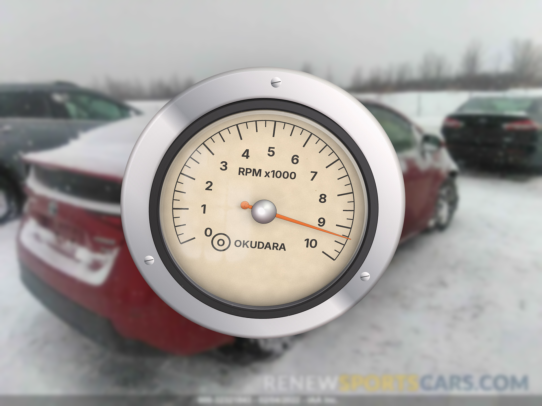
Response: rpm 9250
